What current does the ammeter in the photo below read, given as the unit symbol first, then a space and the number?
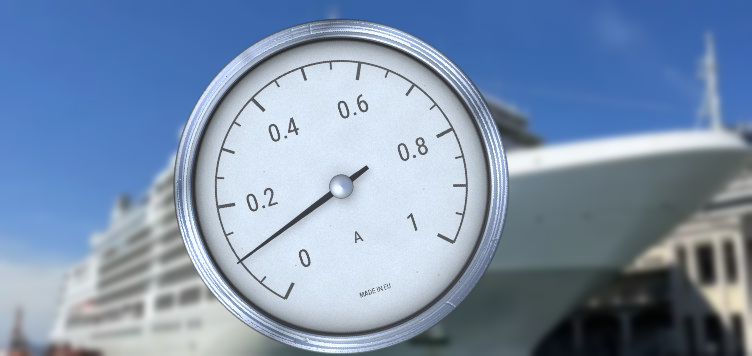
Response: A 0.1
